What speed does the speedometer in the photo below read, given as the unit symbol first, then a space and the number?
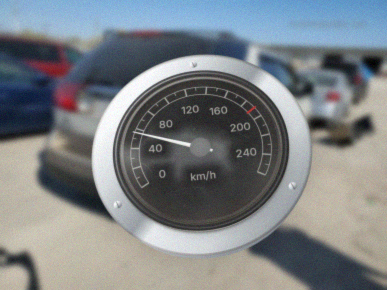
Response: km/h 55
